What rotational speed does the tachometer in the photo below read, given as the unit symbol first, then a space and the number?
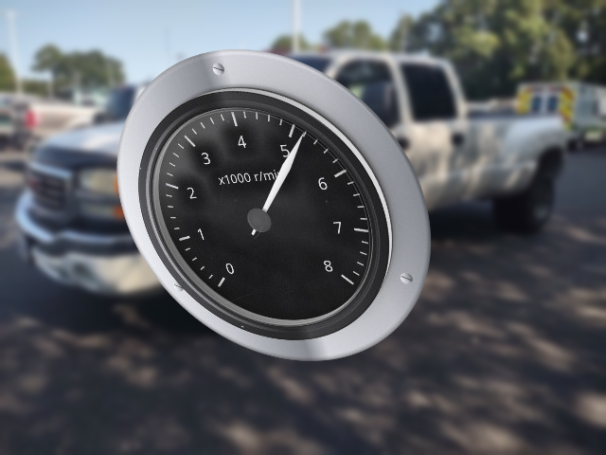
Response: rpm 5200
